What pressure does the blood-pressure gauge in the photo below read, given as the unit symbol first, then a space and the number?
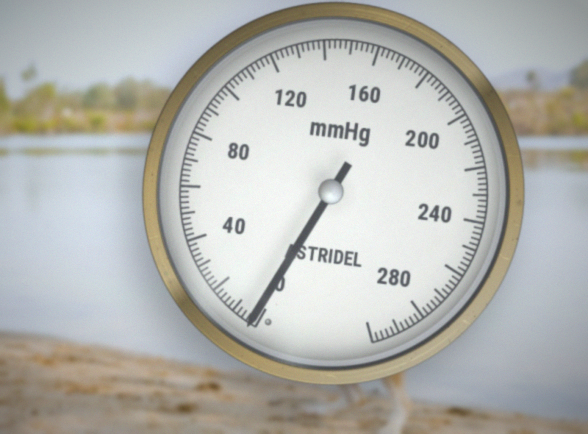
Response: mmHg 2
